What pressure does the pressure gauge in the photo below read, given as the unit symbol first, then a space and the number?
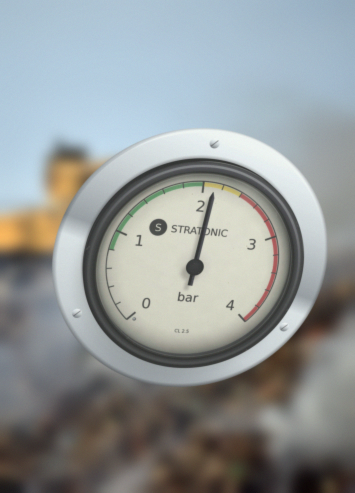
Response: bar 2.1
